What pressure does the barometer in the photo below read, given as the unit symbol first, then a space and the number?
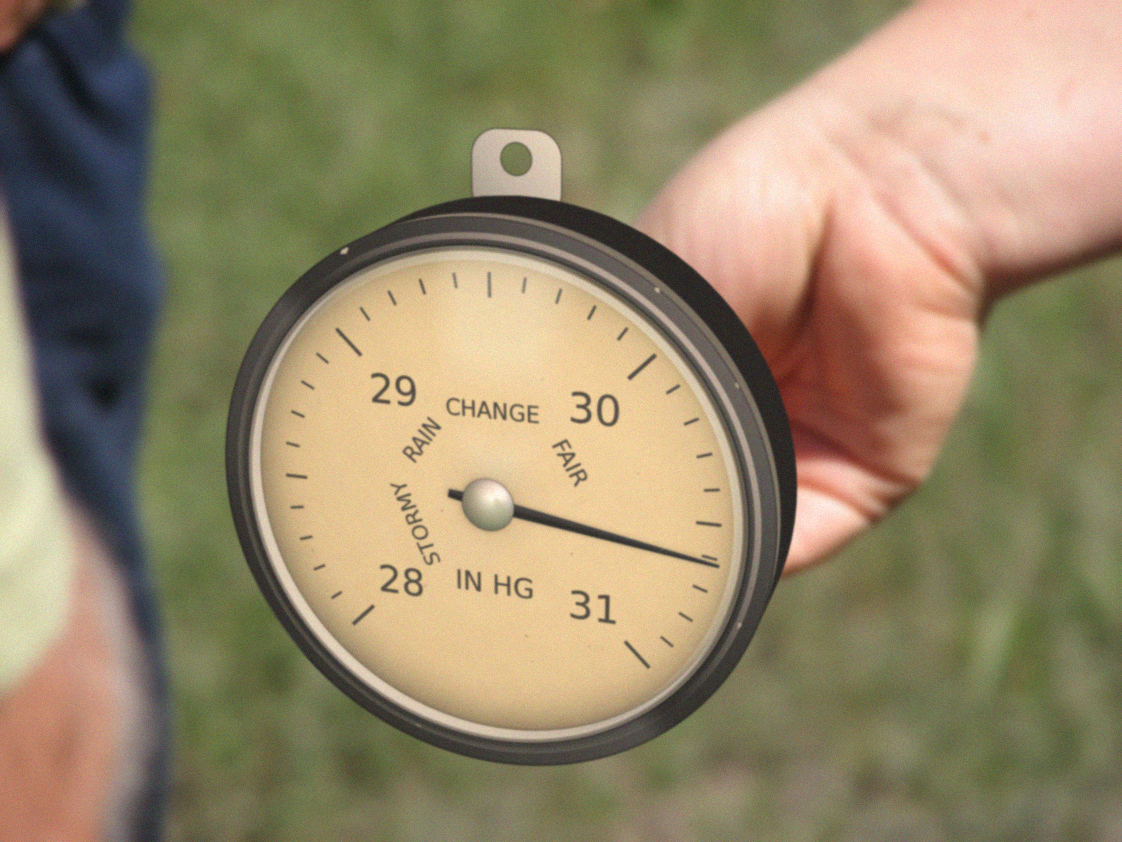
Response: inHg 30.6
